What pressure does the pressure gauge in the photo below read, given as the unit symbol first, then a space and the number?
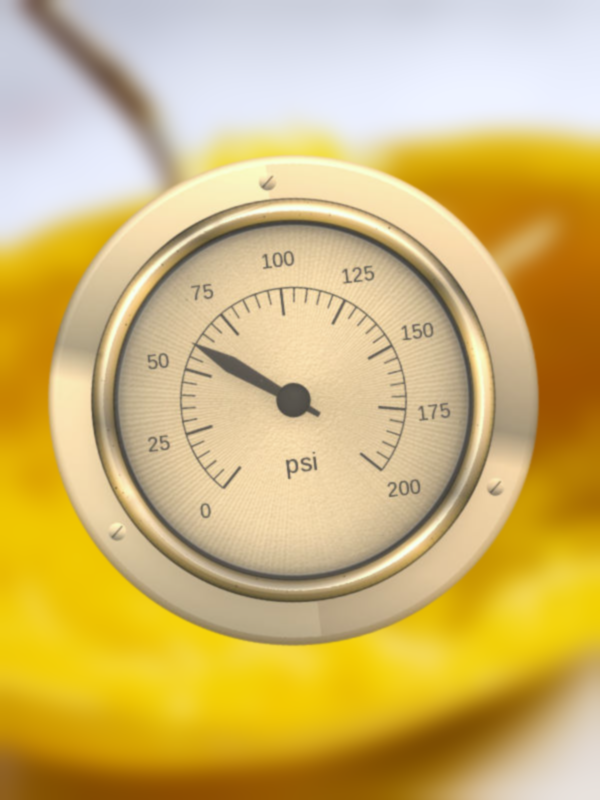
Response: psi 60
